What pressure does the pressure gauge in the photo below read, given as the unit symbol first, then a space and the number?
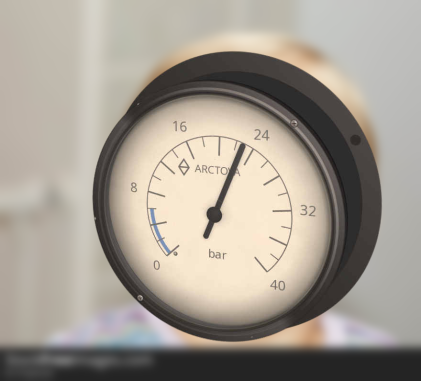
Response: bar 23
